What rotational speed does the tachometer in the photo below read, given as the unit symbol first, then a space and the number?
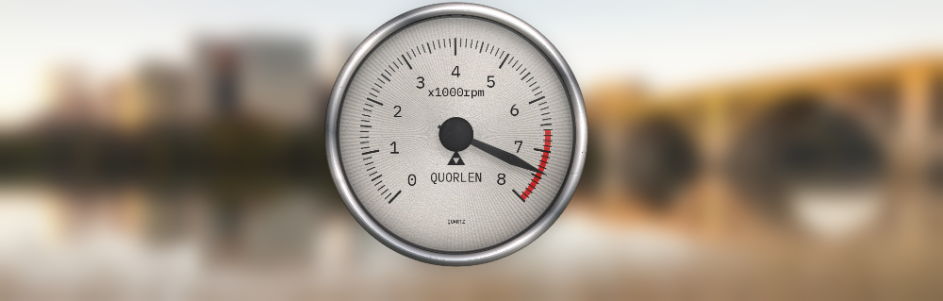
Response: rpm 7400
